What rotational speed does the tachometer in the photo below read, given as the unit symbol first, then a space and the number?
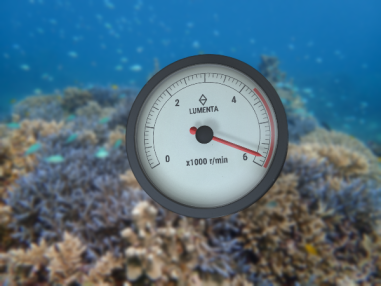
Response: rpm 5800
